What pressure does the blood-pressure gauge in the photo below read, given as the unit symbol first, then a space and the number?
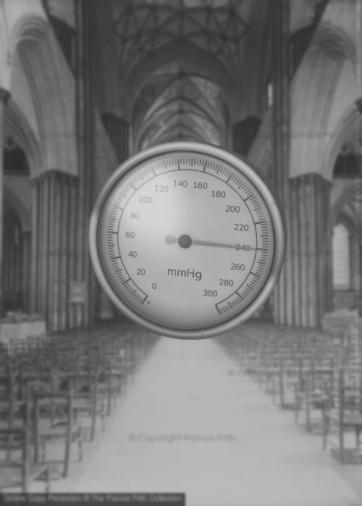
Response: mmHg 240
